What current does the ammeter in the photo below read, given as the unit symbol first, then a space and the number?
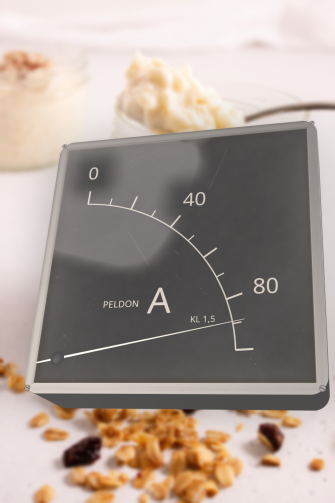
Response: A 90
